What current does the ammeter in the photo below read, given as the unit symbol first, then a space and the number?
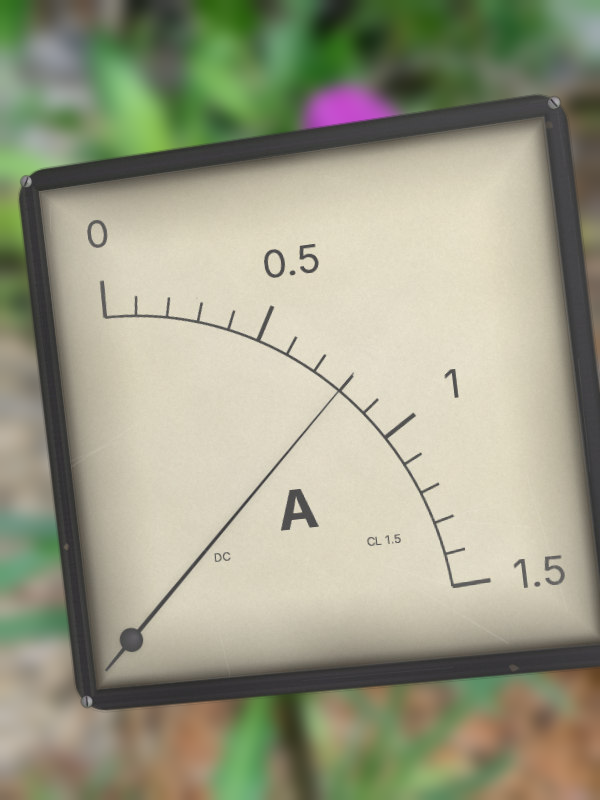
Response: A 0.8
